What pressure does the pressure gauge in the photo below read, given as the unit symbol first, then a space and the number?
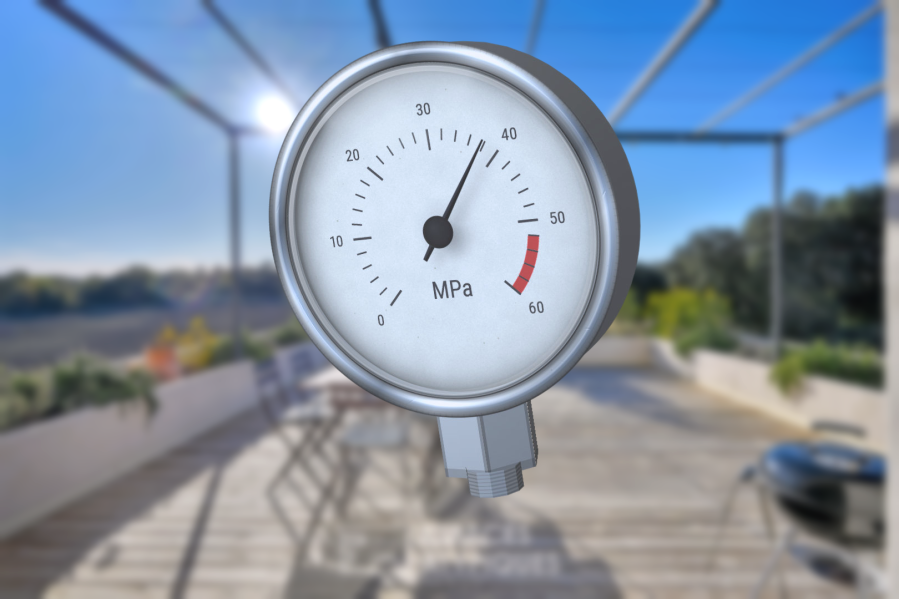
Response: MPa 38
